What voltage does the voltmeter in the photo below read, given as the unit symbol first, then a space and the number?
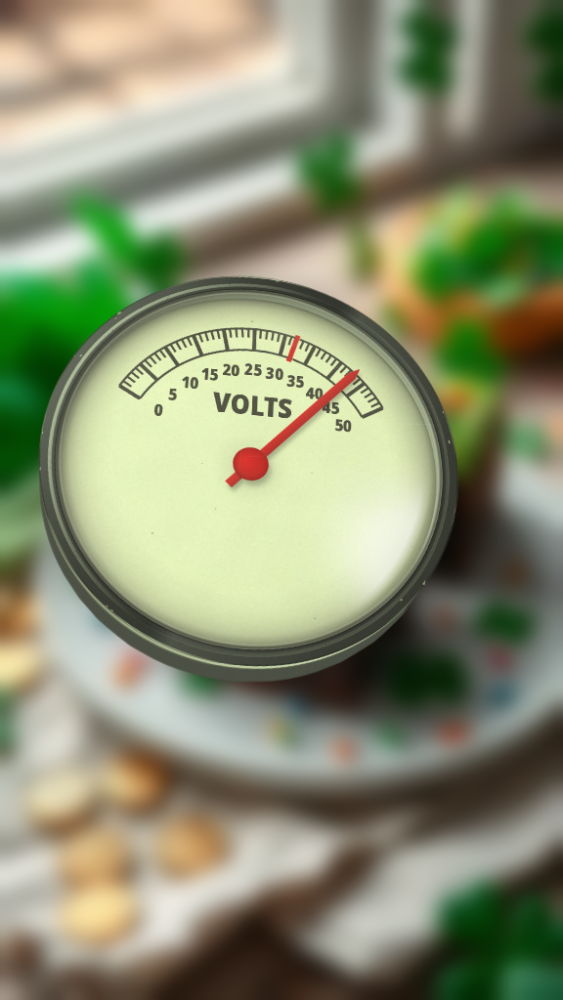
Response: V 43
